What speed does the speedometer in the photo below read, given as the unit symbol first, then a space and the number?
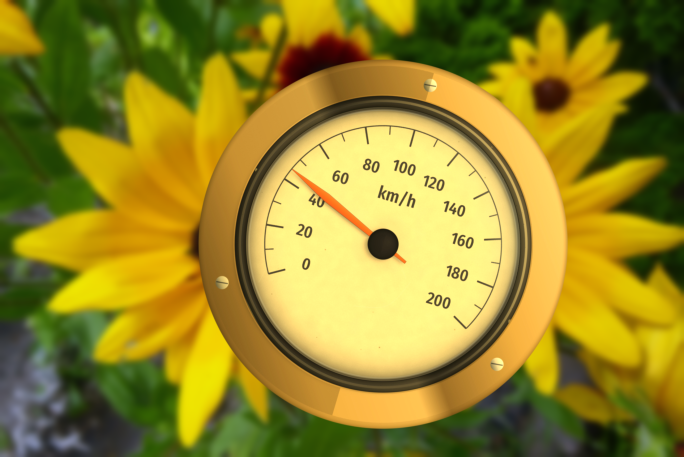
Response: km/h 45
